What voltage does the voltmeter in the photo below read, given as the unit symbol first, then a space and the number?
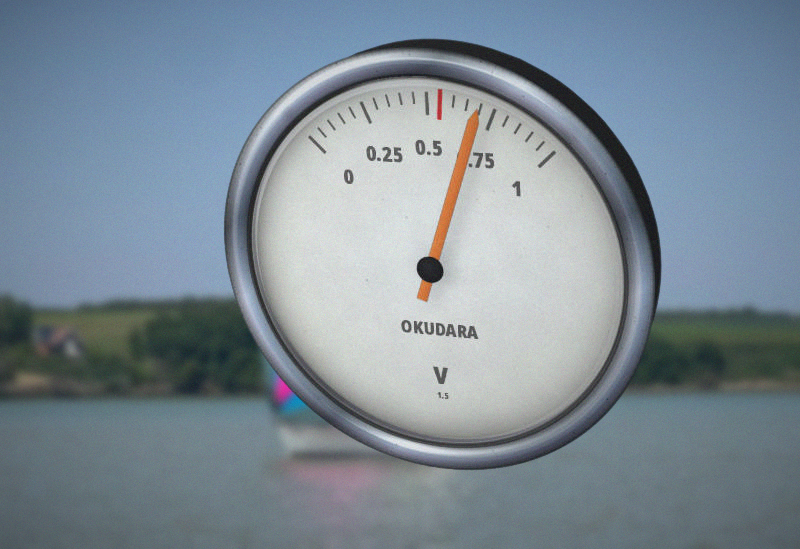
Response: V 0.7
